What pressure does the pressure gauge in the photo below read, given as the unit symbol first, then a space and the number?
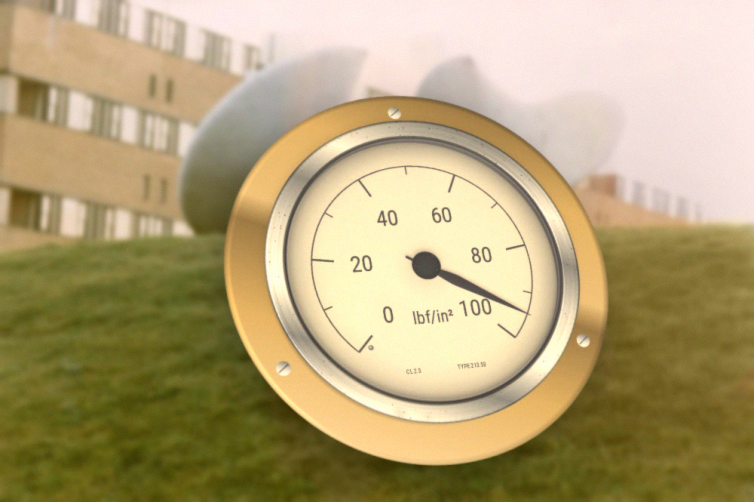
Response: psi 95
